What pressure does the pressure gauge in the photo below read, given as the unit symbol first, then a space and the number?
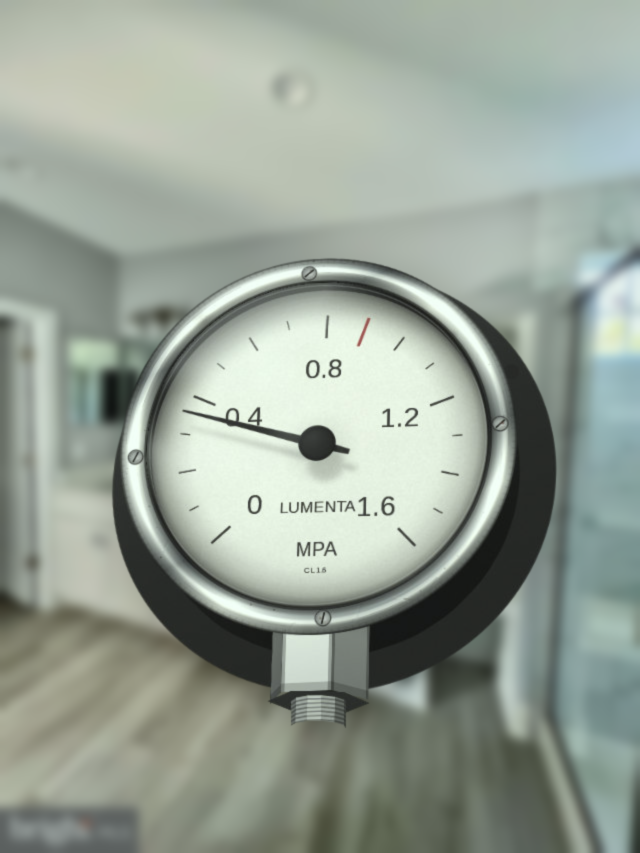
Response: MPa 0.35
